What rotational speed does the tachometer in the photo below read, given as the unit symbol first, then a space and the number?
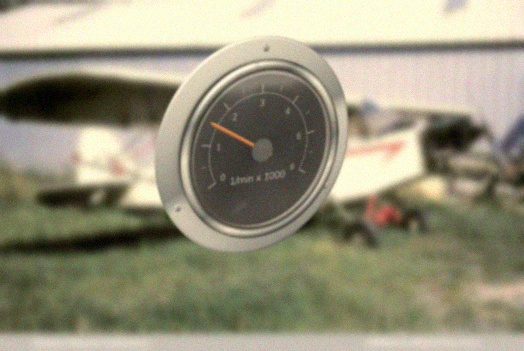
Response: rpm 1500
